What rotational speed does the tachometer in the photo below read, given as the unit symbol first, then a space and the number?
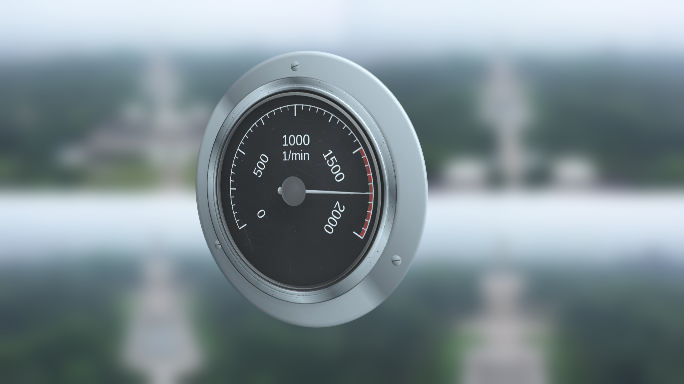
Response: rpm 1750
